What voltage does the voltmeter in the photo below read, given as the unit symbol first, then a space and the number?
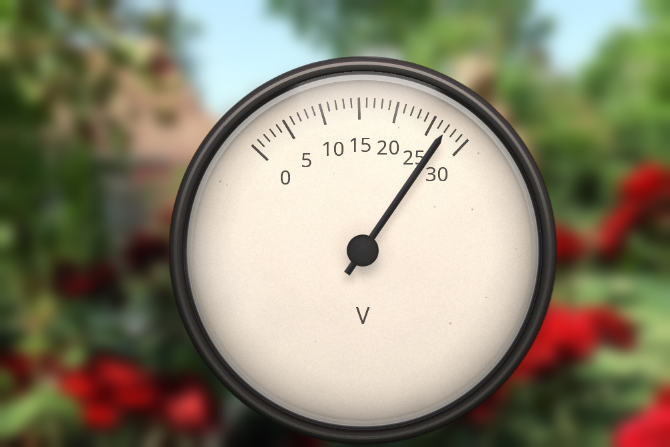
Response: V 27
